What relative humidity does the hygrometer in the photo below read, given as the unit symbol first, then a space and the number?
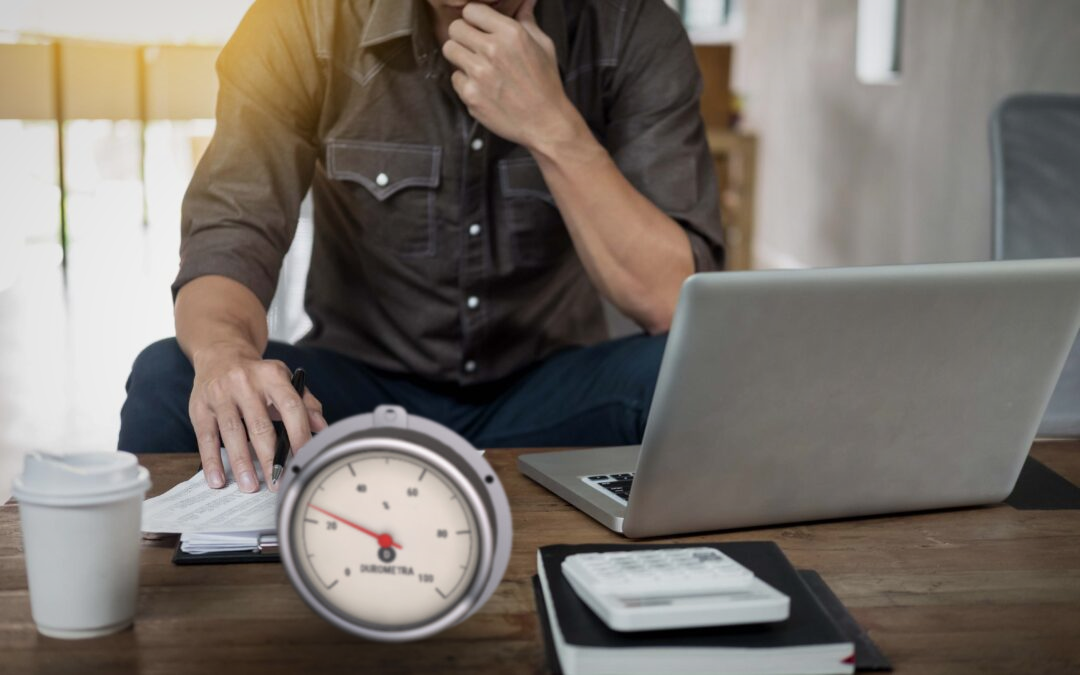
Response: % 25
